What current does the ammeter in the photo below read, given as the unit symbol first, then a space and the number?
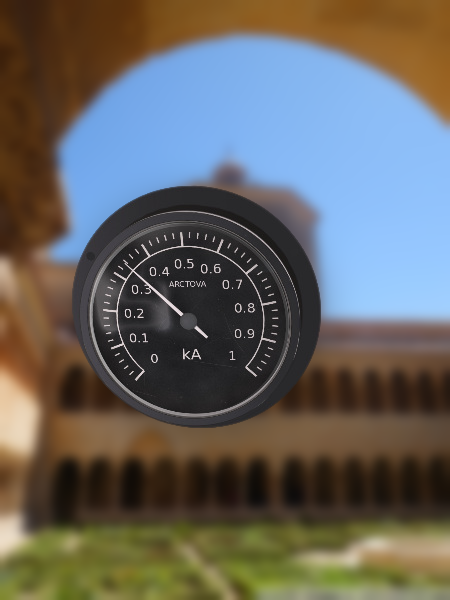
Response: kA 0.34
